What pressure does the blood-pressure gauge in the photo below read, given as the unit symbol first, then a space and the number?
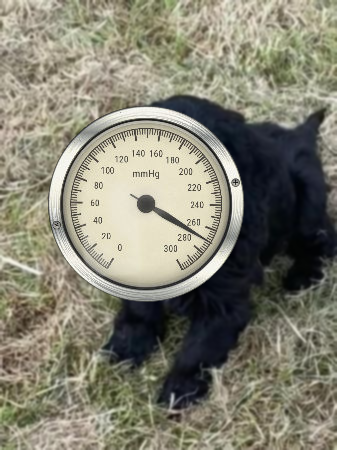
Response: mmHg 270
